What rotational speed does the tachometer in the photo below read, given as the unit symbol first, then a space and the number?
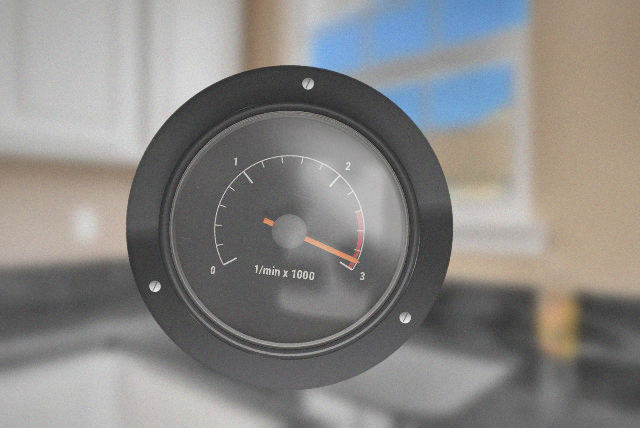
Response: rpm 2900
